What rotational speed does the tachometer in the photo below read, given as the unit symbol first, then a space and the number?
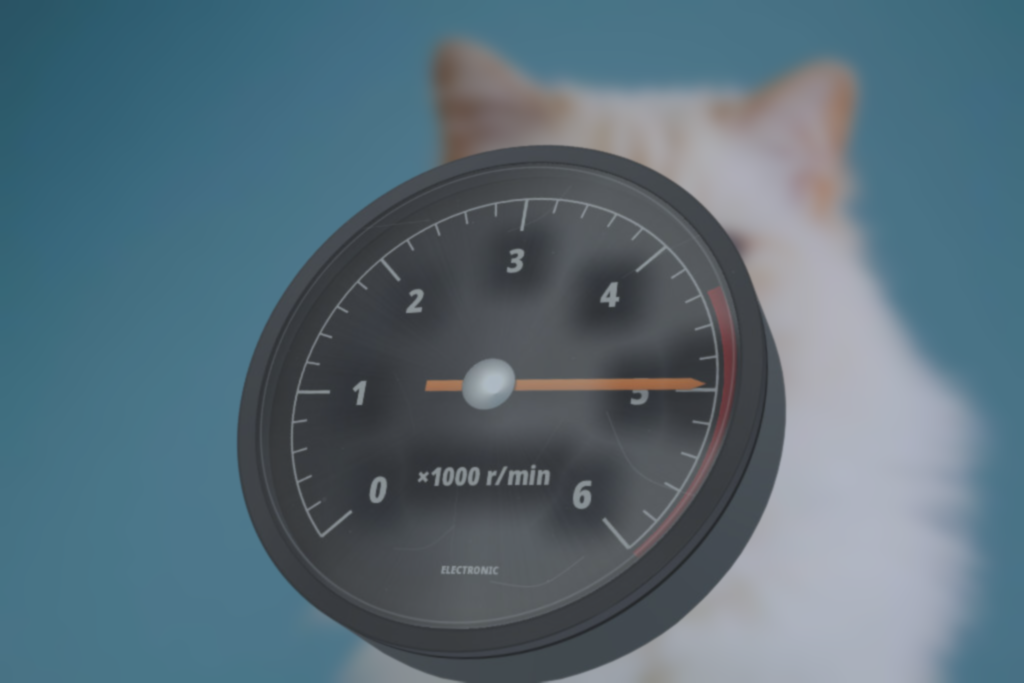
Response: rpm 5000
